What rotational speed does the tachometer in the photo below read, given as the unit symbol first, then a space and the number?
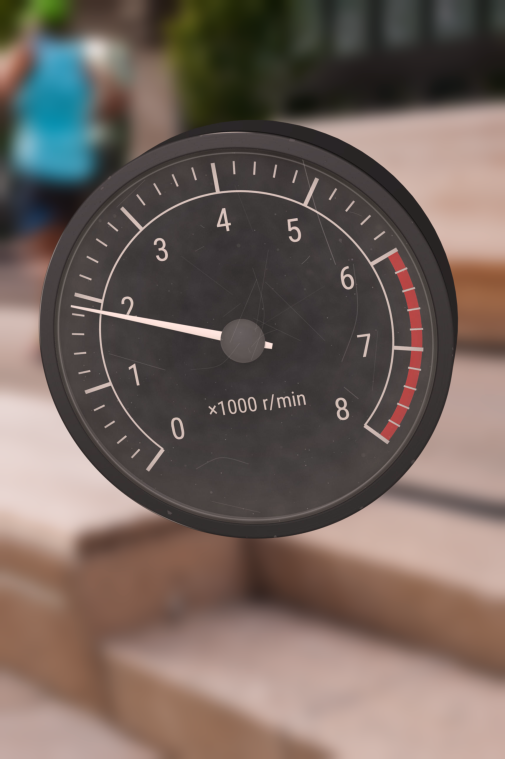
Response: rpm 1900
